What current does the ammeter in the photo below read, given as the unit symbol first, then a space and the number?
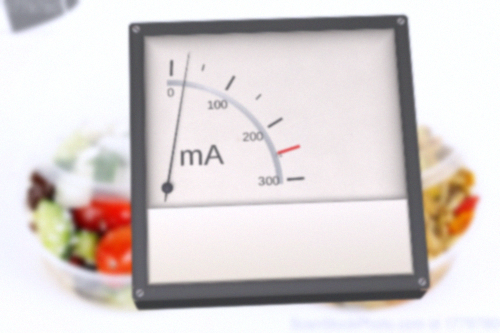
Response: mA 25
